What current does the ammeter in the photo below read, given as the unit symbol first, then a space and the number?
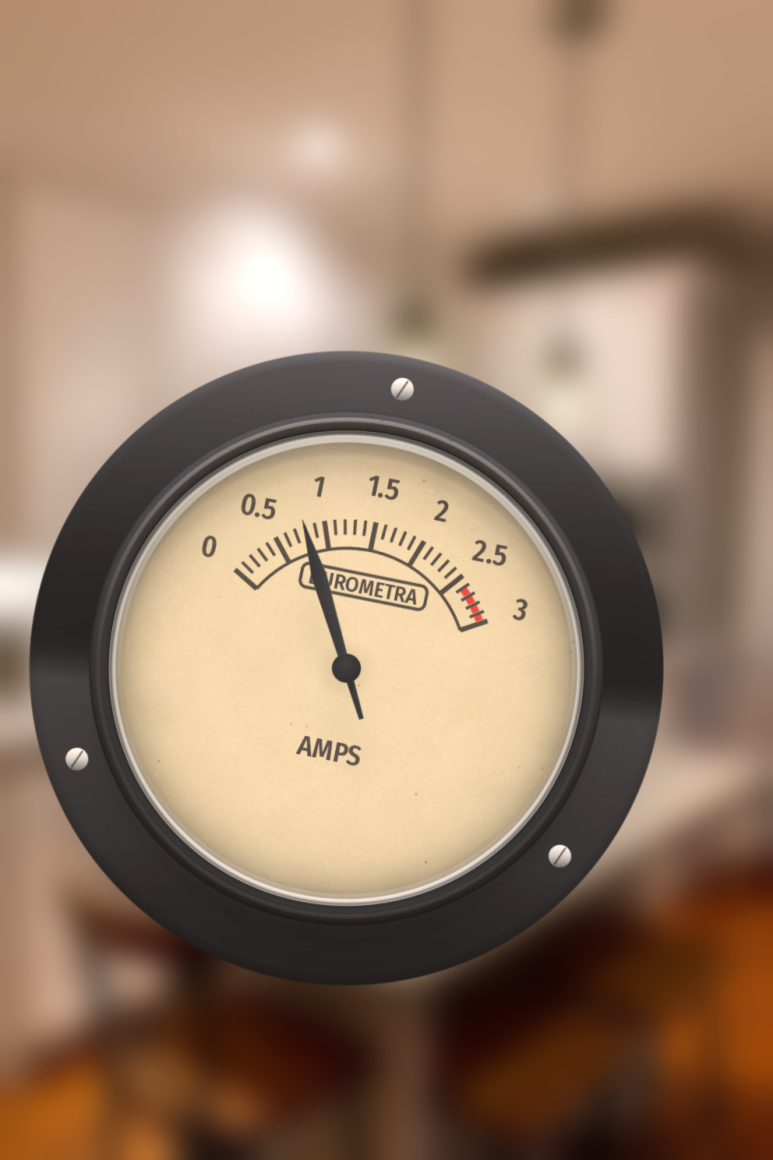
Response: A 0.8
